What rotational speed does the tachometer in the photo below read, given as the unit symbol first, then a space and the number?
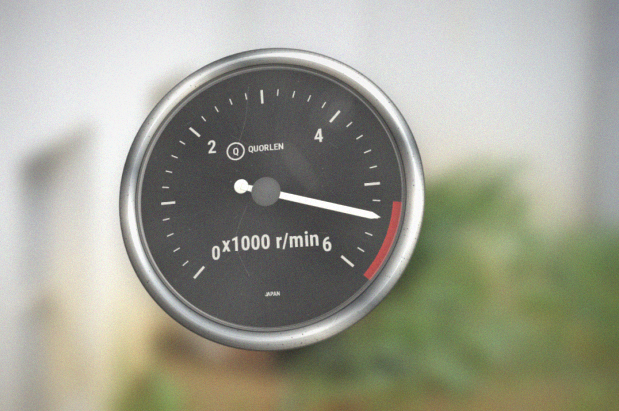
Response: rpm 5400
